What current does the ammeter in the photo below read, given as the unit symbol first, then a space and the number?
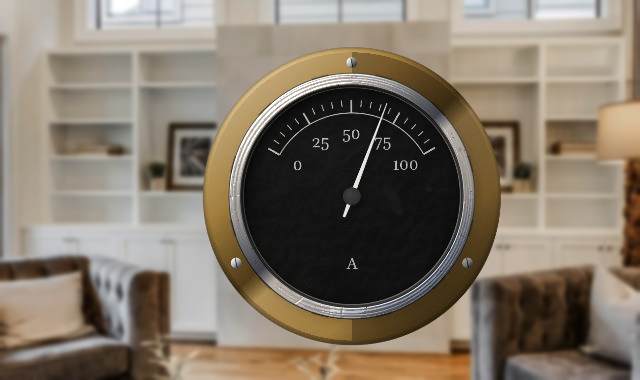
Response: A 67.5
